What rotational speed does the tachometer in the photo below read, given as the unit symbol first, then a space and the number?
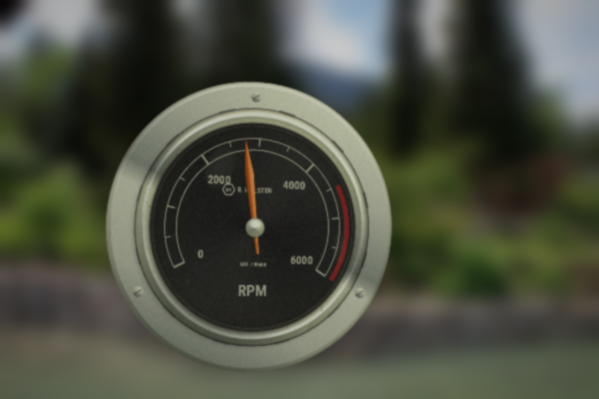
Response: rpm 2750
